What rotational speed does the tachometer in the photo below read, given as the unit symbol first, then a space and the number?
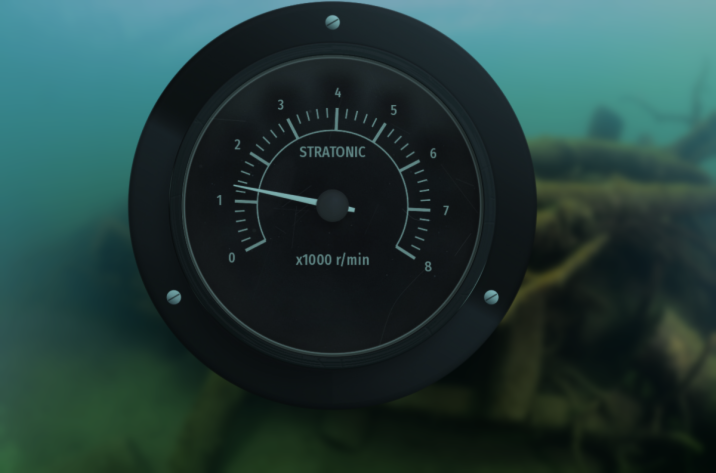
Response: rpm 1300
